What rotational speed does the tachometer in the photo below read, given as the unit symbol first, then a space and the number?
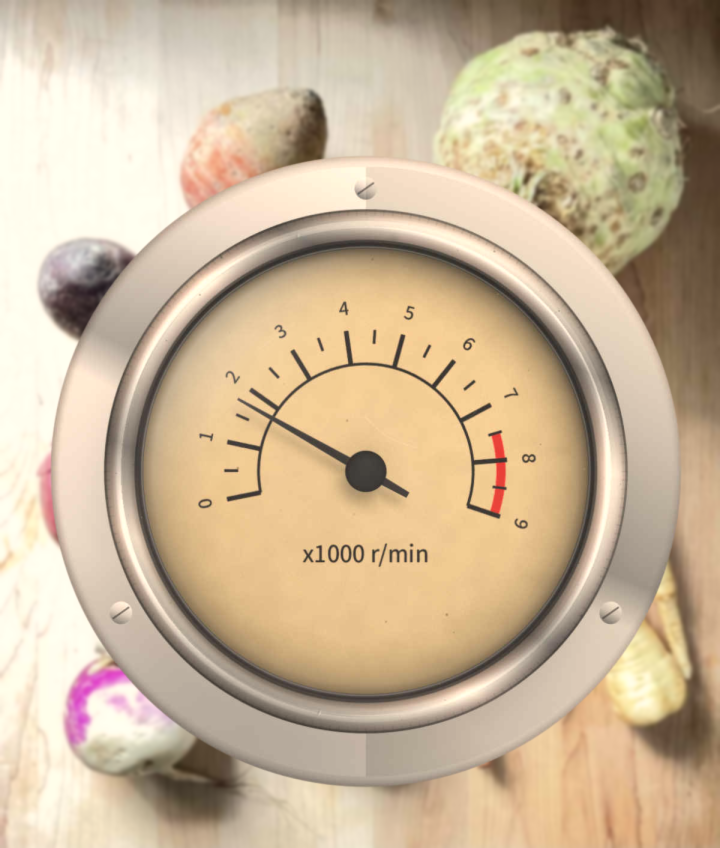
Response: rpm 1750
